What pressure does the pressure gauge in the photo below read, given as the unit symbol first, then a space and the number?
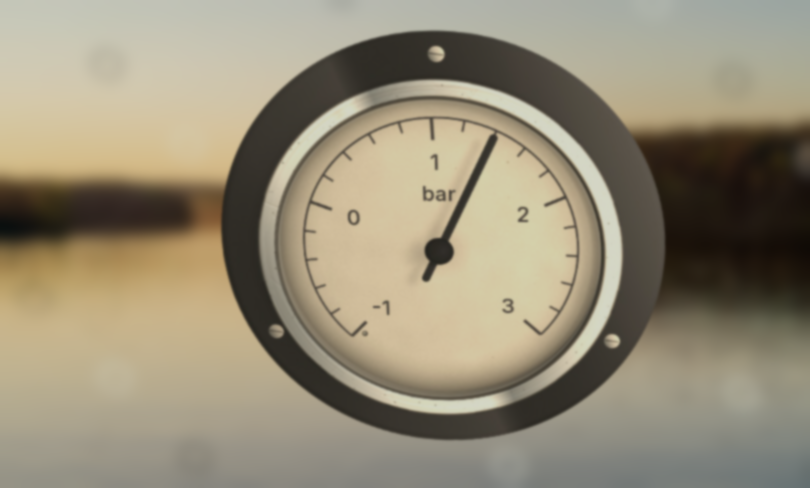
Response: bar 1.4
